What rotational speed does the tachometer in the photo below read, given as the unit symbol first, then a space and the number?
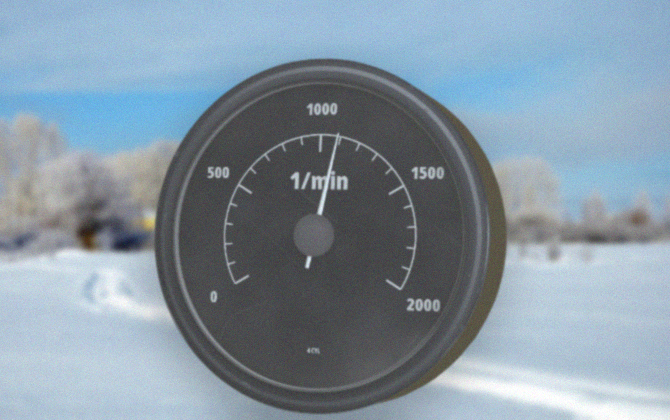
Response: rpm 1100
